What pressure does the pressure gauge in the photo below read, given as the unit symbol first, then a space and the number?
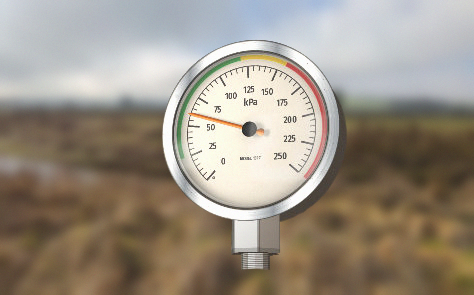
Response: kPa 60
